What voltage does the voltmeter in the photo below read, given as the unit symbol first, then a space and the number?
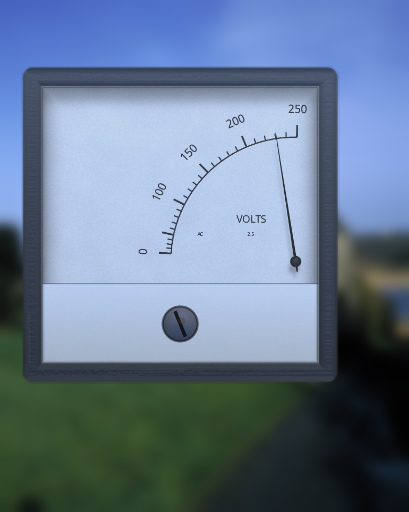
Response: V 230
